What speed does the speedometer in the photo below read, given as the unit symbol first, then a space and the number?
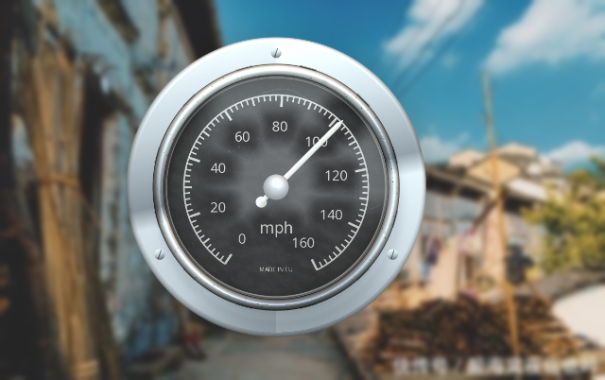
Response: mph 102
